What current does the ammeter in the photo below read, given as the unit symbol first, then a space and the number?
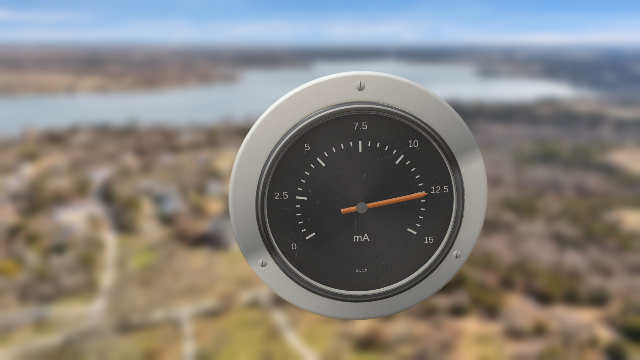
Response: mA 12.5
